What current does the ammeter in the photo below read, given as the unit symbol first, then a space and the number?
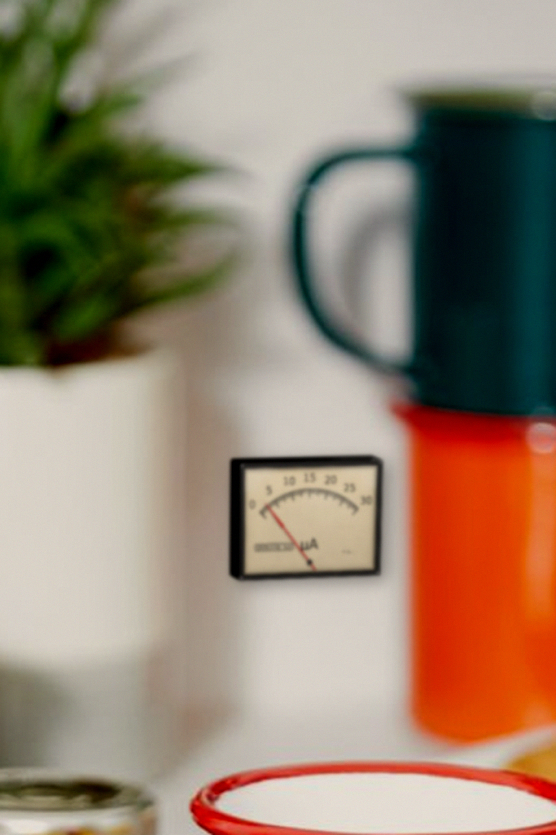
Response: µA 2.5
